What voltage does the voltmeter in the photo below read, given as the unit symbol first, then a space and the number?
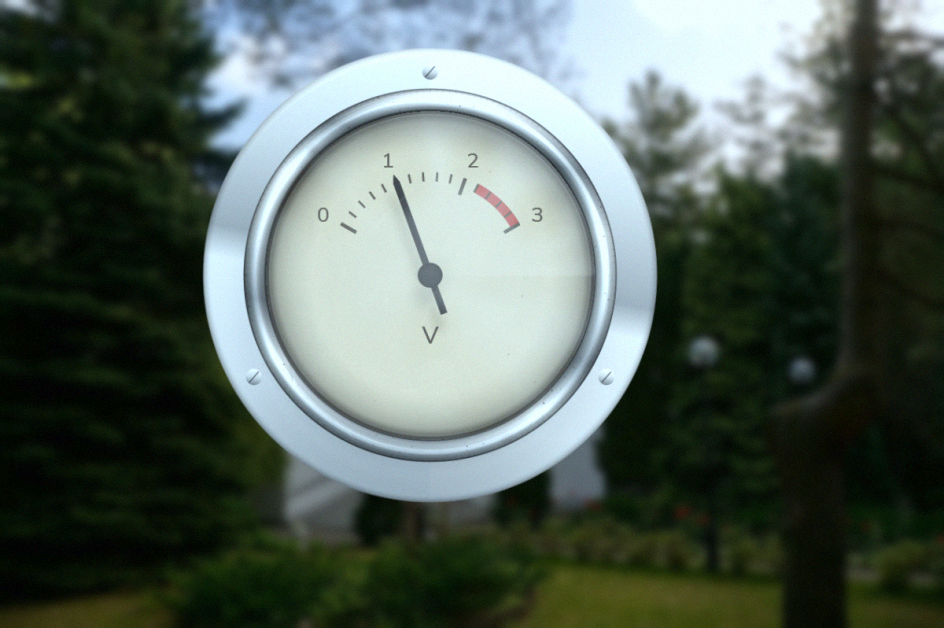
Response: V 1
